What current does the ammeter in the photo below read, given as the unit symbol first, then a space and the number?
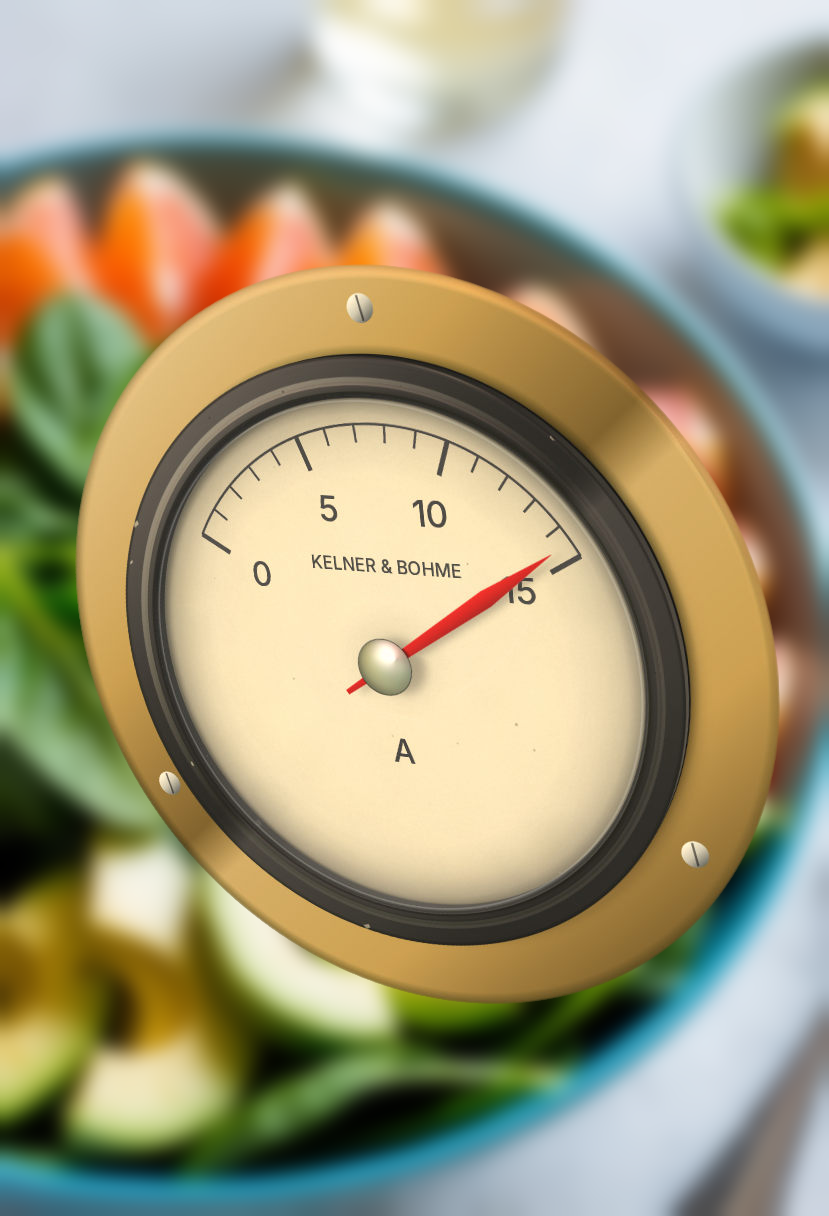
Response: A 14.5
